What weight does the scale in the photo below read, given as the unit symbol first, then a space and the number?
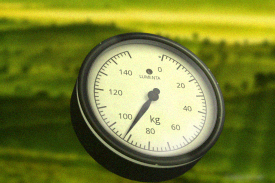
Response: kg 92
